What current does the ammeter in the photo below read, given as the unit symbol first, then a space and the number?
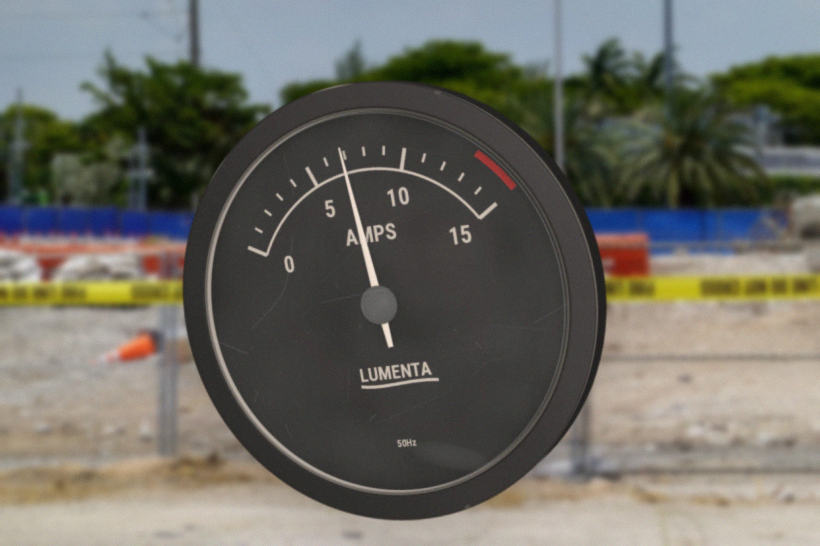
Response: A 7
